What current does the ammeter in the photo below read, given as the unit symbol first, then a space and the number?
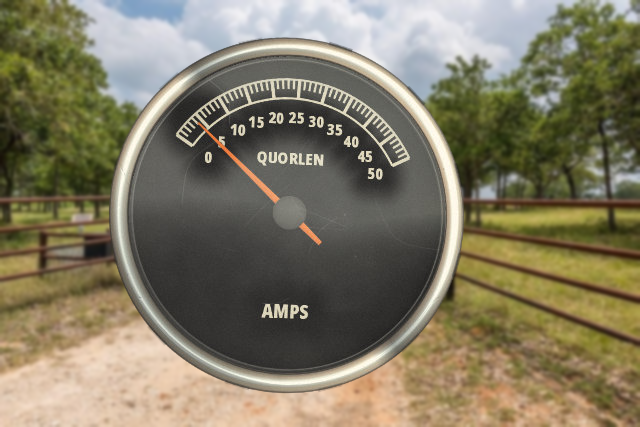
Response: A 4
